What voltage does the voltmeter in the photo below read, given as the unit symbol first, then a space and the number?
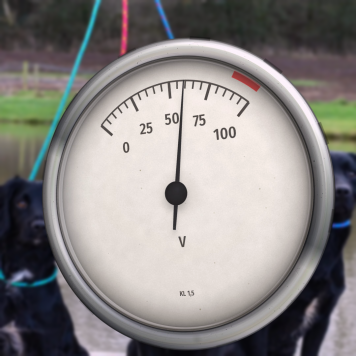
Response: V 60
